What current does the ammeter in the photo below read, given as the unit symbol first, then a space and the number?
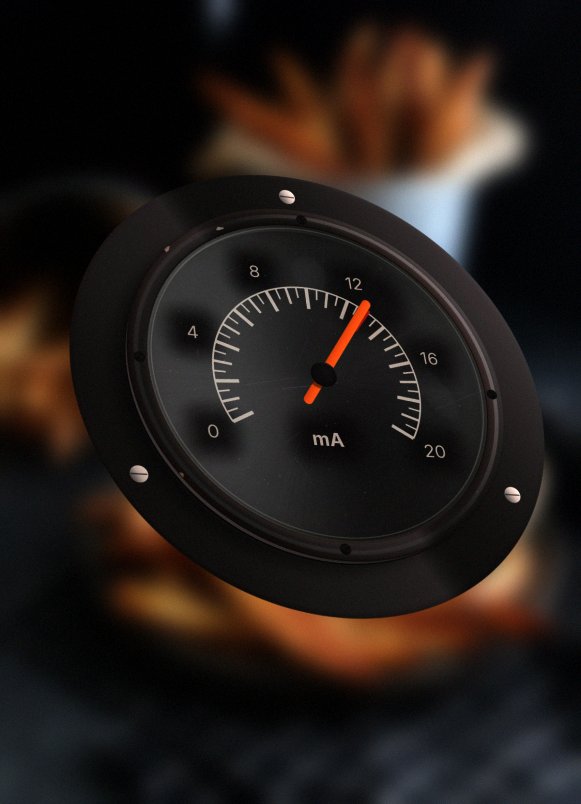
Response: mA 12.75
